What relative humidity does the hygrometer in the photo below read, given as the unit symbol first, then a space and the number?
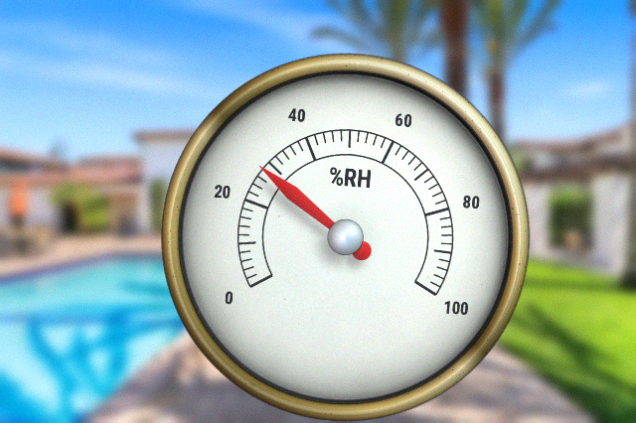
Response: % 28
